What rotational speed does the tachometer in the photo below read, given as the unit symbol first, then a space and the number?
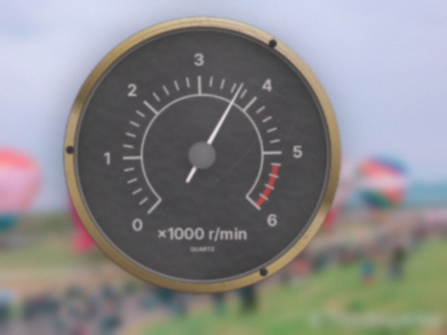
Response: rpm 3700
